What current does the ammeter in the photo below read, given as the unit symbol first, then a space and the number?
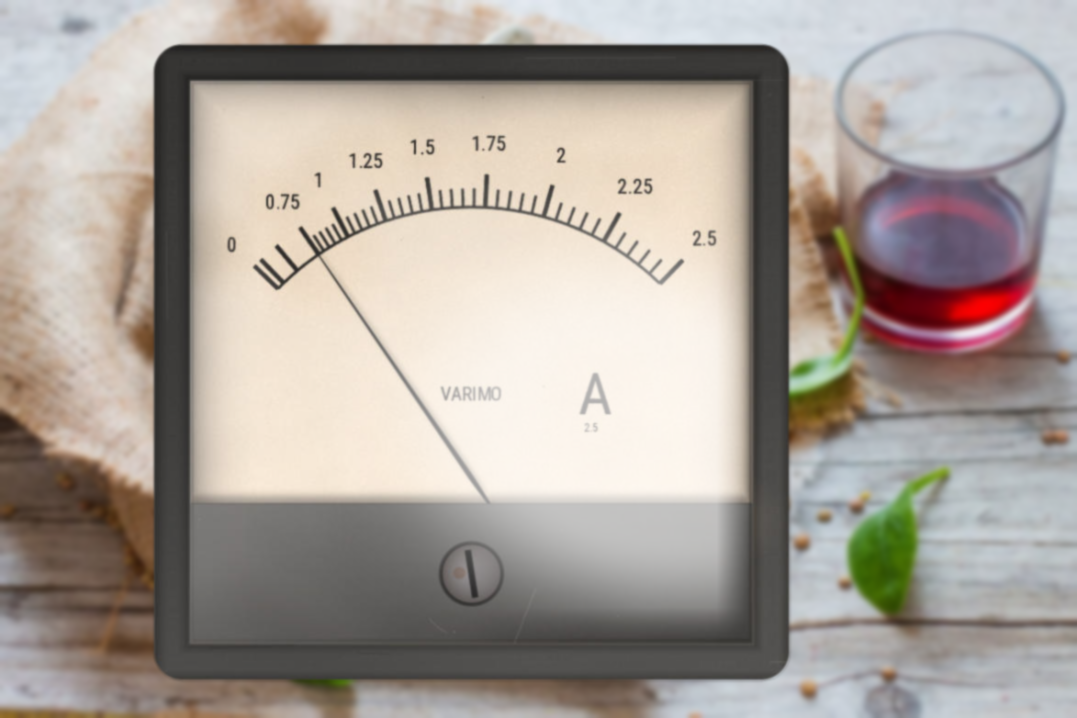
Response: A 0.75
